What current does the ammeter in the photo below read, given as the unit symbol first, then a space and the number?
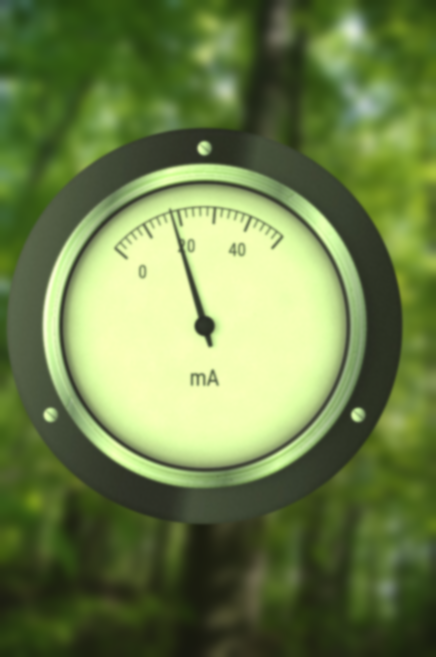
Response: mA 18
